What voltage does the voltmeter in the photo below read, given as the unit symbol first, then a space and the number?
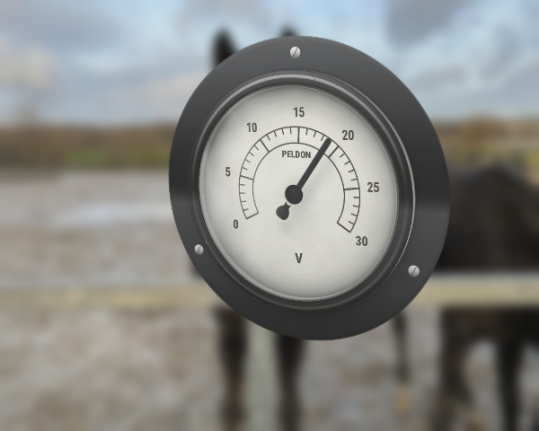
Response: V 19
